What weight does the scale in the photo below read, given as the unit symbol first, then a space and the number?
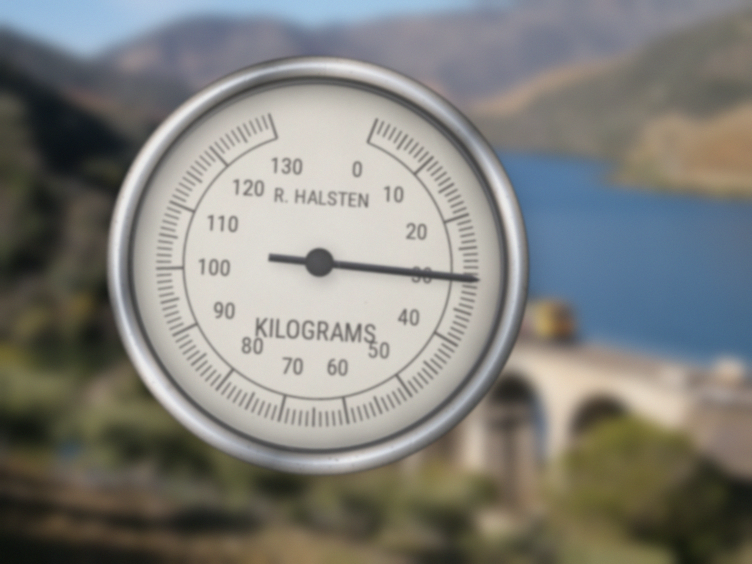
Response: kg 30
